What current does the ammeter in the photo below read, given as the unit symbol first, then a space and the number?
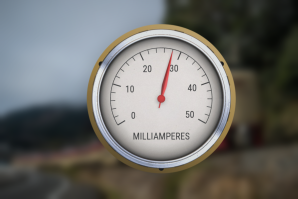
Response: mA 28
